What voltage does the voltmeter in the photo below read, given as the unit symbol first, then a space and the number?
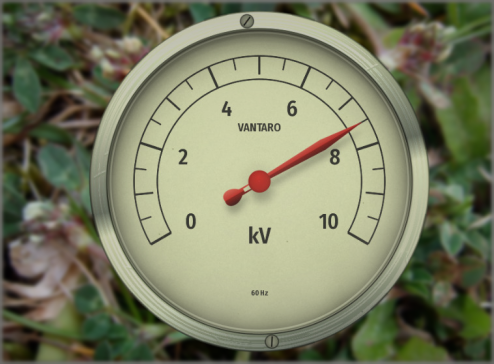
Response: kV 7.5
